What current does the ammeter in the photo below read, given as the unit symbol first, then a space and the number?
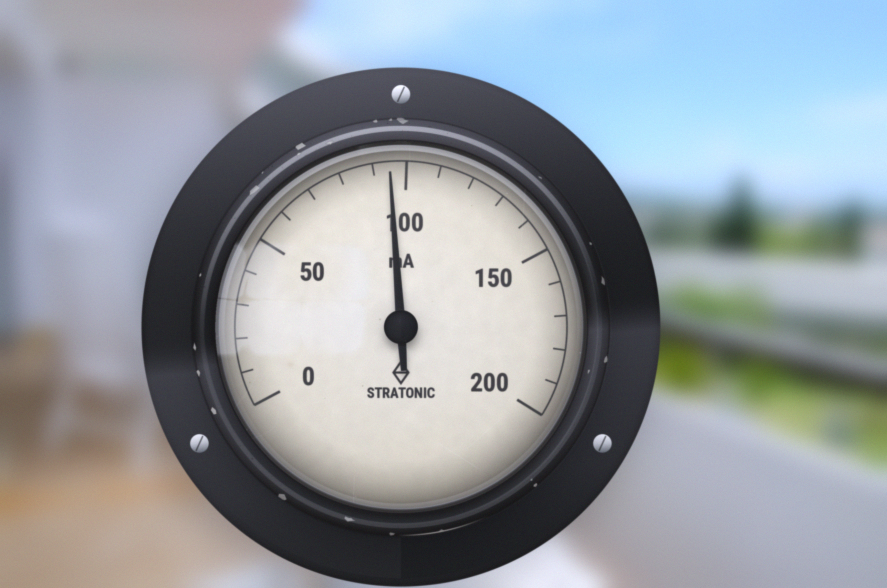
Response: mA 95
